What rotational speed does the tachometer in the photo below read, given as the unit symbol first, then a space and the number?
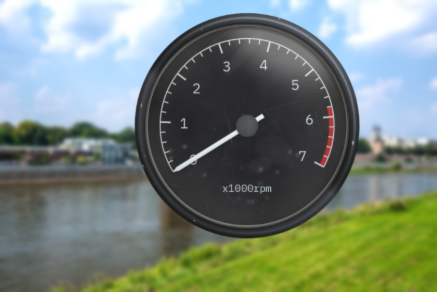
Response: rpm 0
